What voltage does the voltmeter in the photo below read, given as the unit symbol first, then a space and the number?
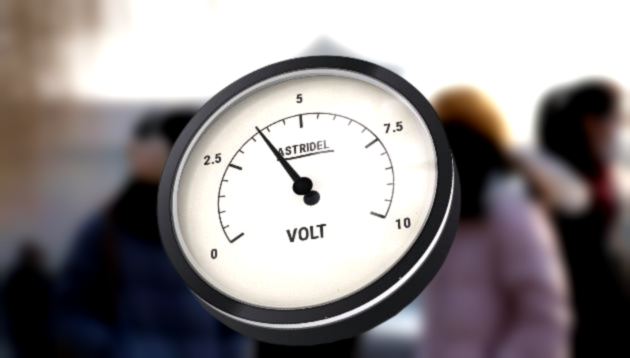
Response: V 3.75
